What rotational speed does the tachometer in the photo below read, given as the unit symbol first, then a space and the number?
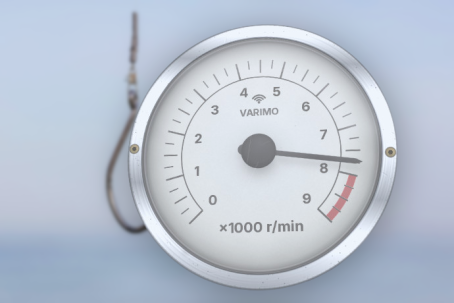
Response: rpm 7750
